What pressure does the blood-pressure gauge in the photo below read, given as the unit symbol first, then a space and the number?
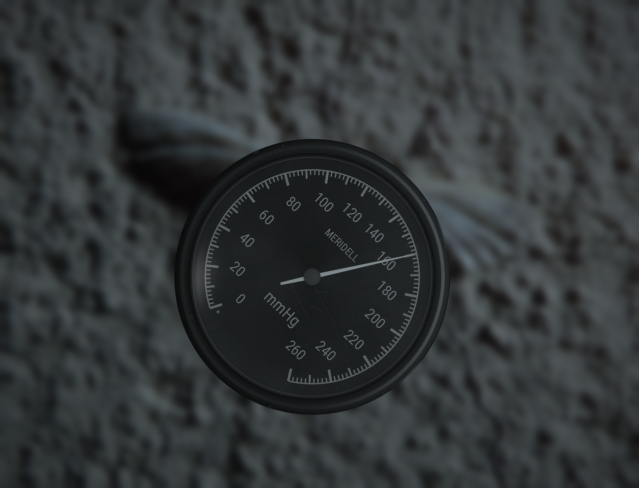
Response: mmHg 160
